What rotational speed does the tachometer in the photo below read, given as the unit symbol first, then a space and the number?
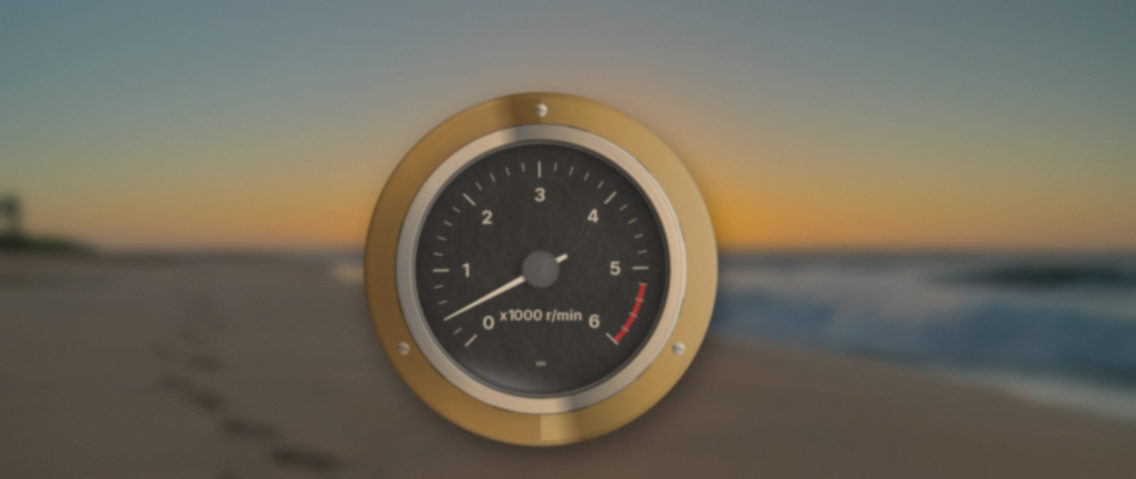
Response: rpm 400
